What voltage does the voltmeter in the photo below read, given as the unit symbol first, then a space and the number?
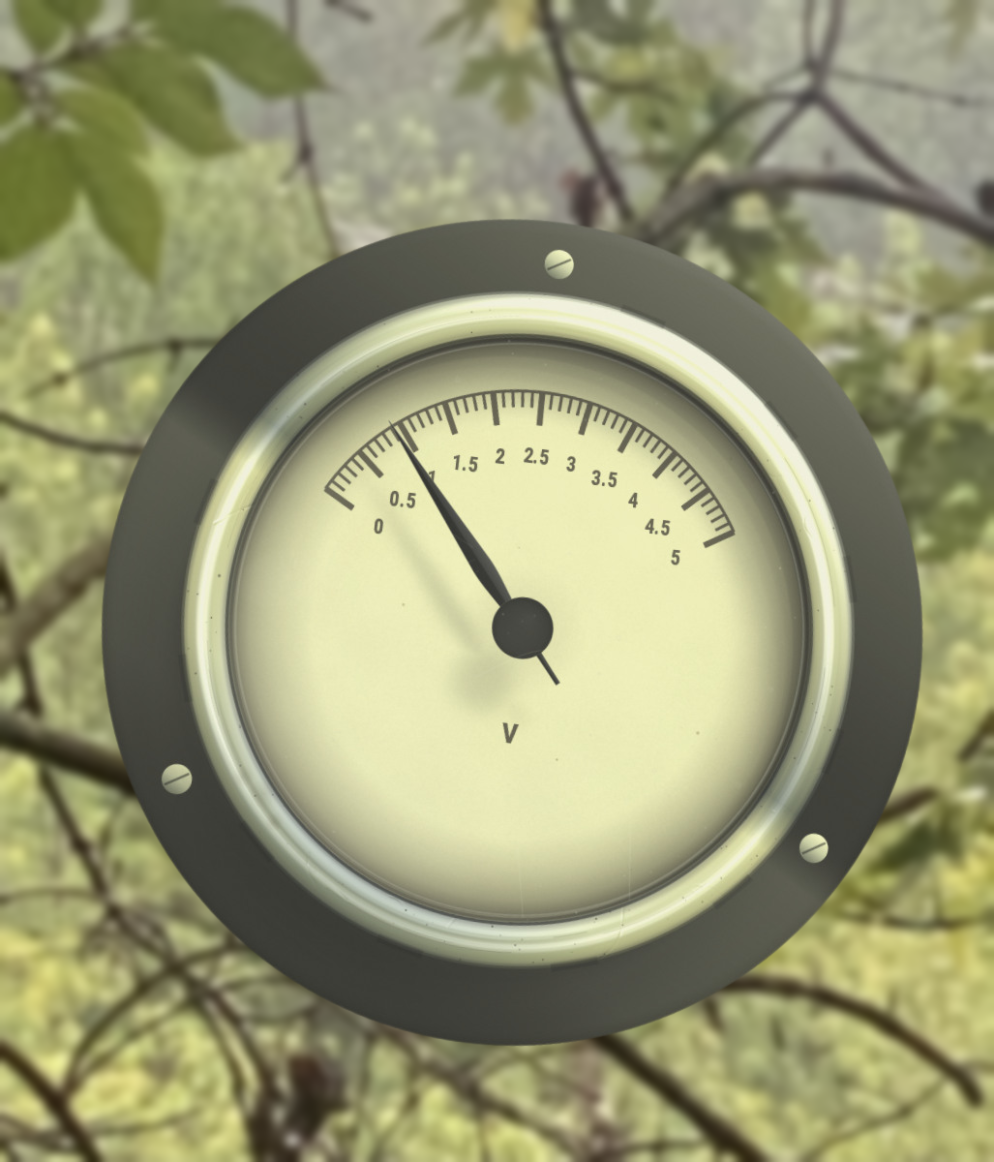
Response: V 0.9
